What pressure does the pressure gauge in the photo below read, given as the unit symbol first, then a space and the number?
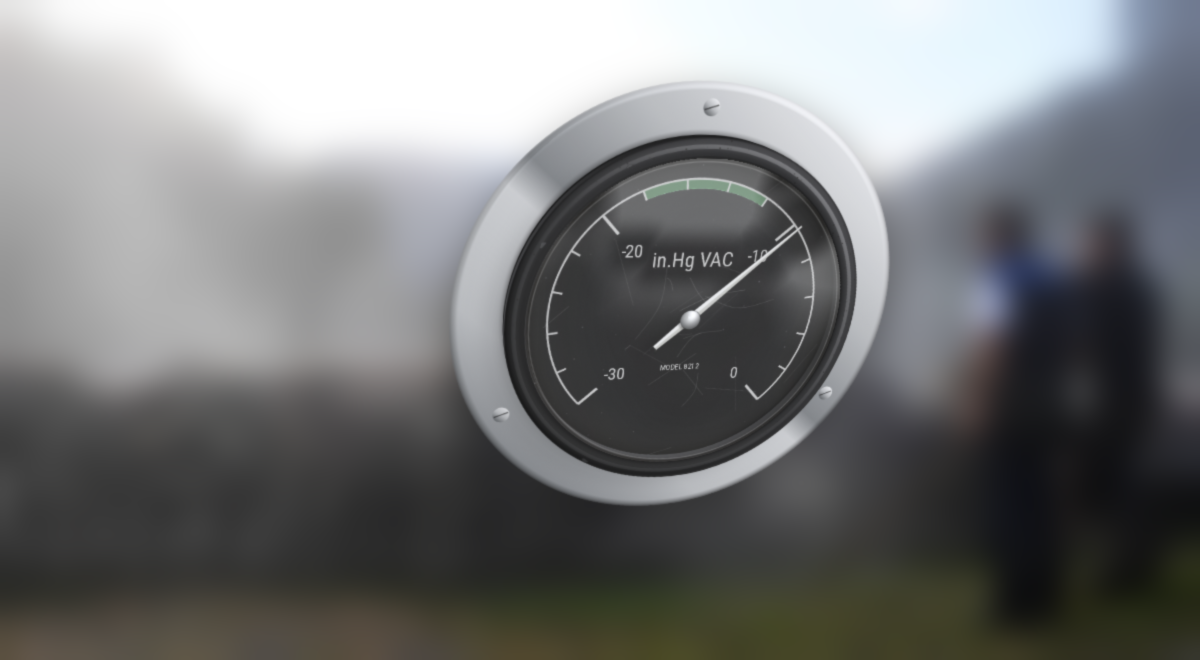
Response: inHg -10
